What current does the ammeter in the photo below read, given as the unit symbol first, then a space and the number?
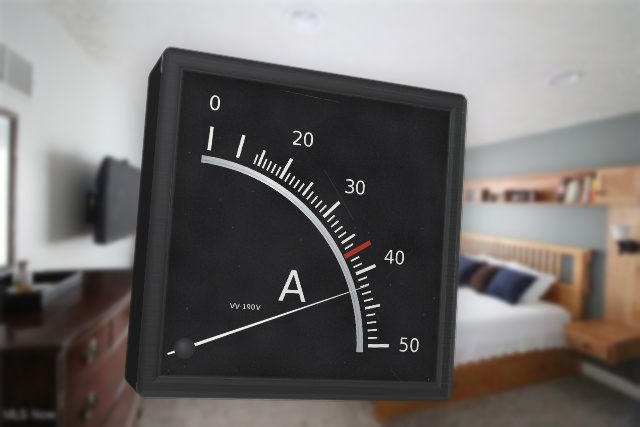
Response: A 42
